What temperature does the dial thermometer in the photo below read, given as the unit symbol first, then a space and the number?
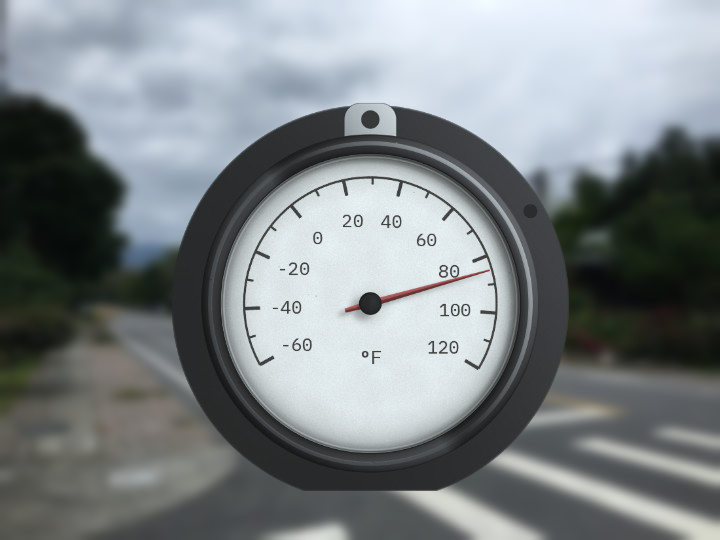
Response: °F 85
